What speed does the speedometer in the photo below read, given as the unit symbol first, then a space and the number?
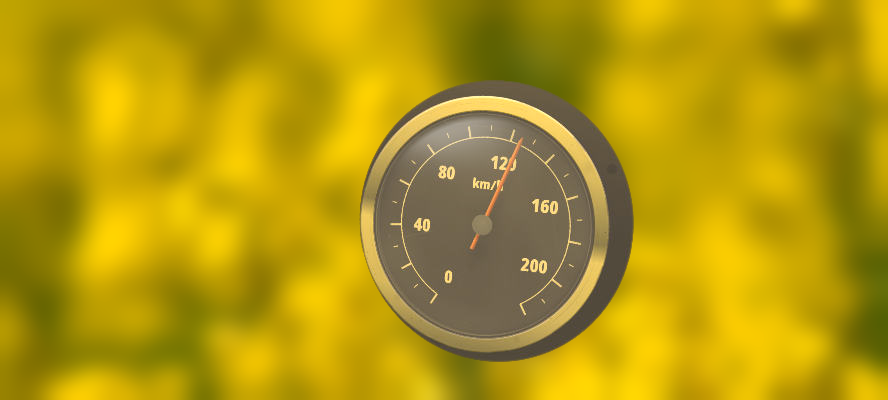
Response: km/h 125
